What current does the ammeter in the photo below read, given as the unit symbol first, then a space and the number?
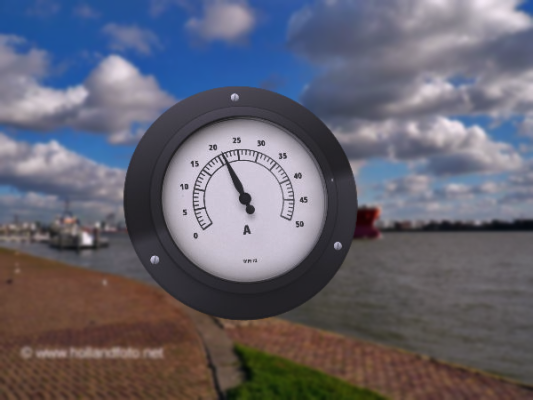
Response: A 21
